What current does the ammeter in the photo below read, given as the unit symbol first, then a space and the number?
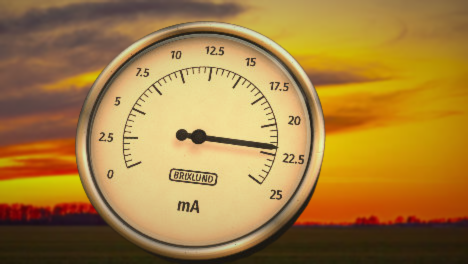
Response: mA 22
